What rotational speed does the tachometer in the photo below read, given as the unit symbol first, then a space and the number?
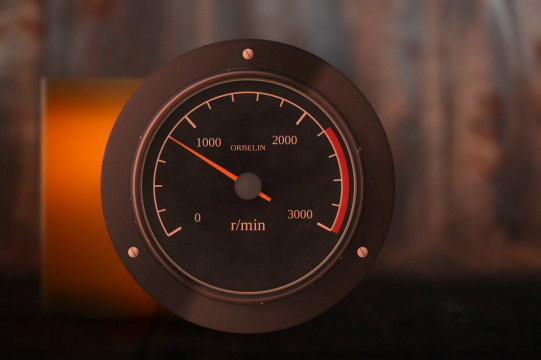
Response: rpm 800
